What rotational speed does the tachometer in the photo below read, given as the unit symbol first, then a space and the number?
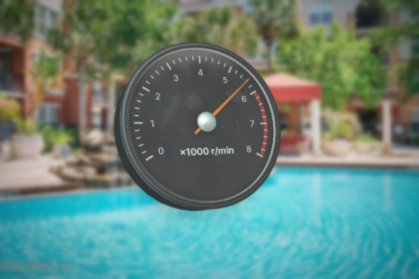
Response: rpm 5600
